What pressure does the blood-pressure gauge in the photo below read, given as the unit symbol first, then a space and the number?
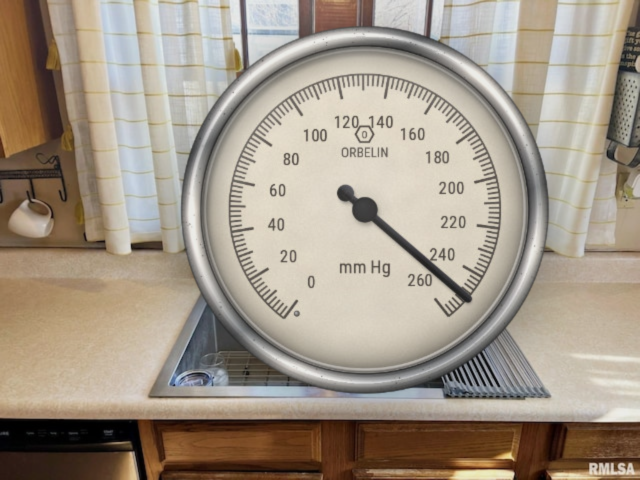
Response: mmHg 250
